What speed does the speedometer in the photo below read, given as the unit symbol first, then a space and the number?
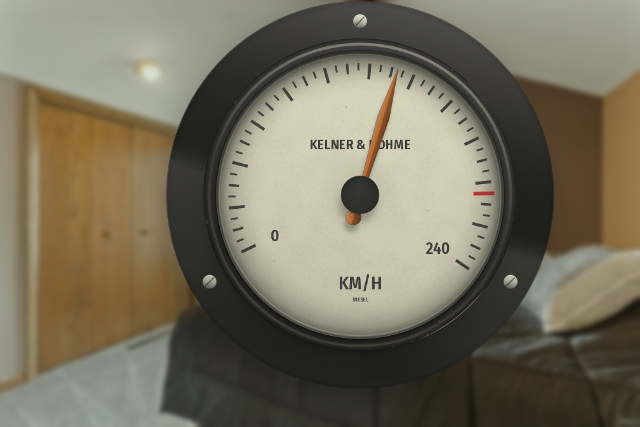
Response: km/h 132.5
